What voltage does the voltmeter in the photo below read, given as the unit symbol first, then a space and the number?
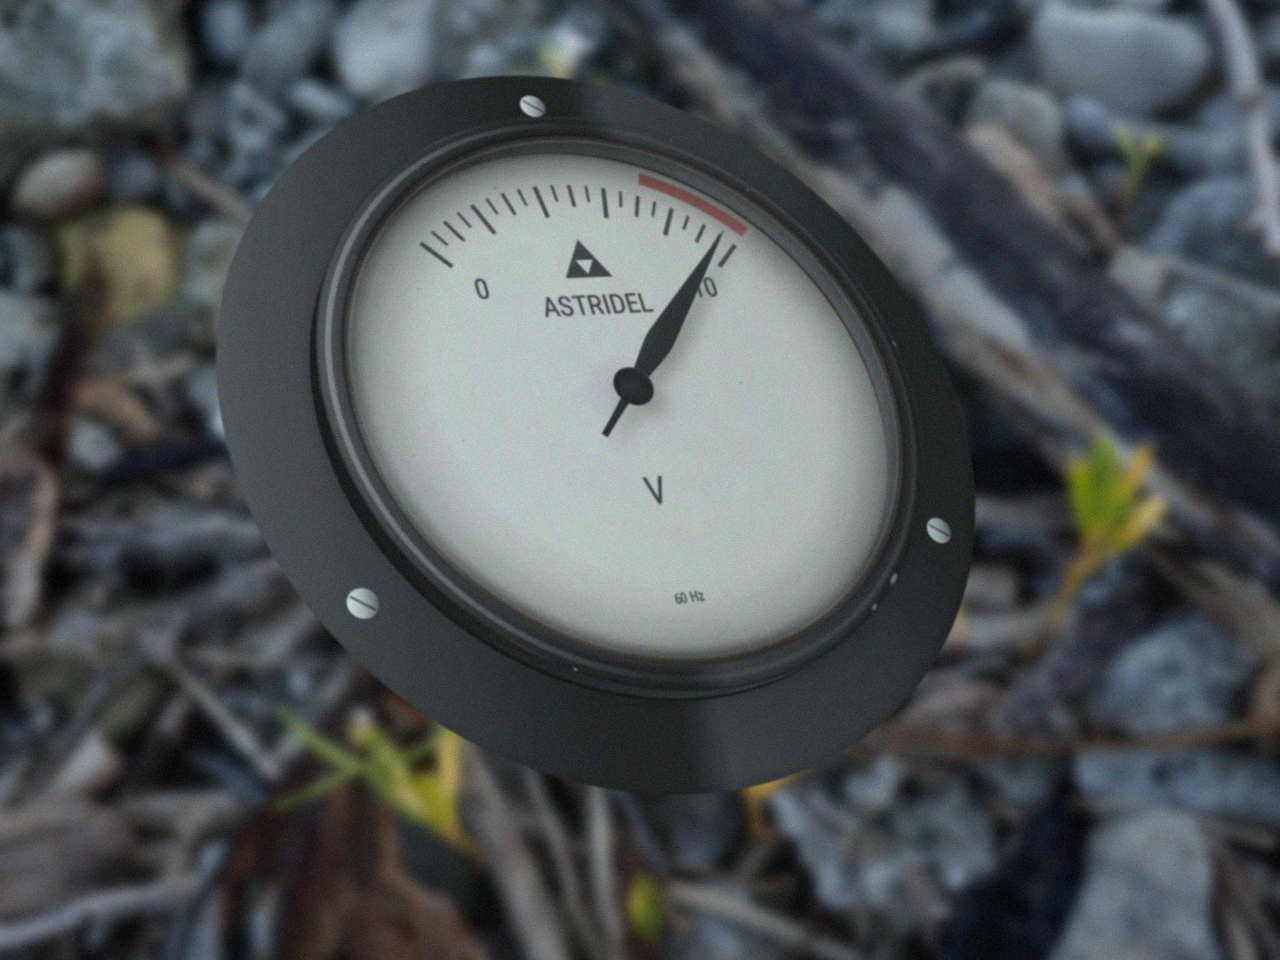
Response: V 9.5
